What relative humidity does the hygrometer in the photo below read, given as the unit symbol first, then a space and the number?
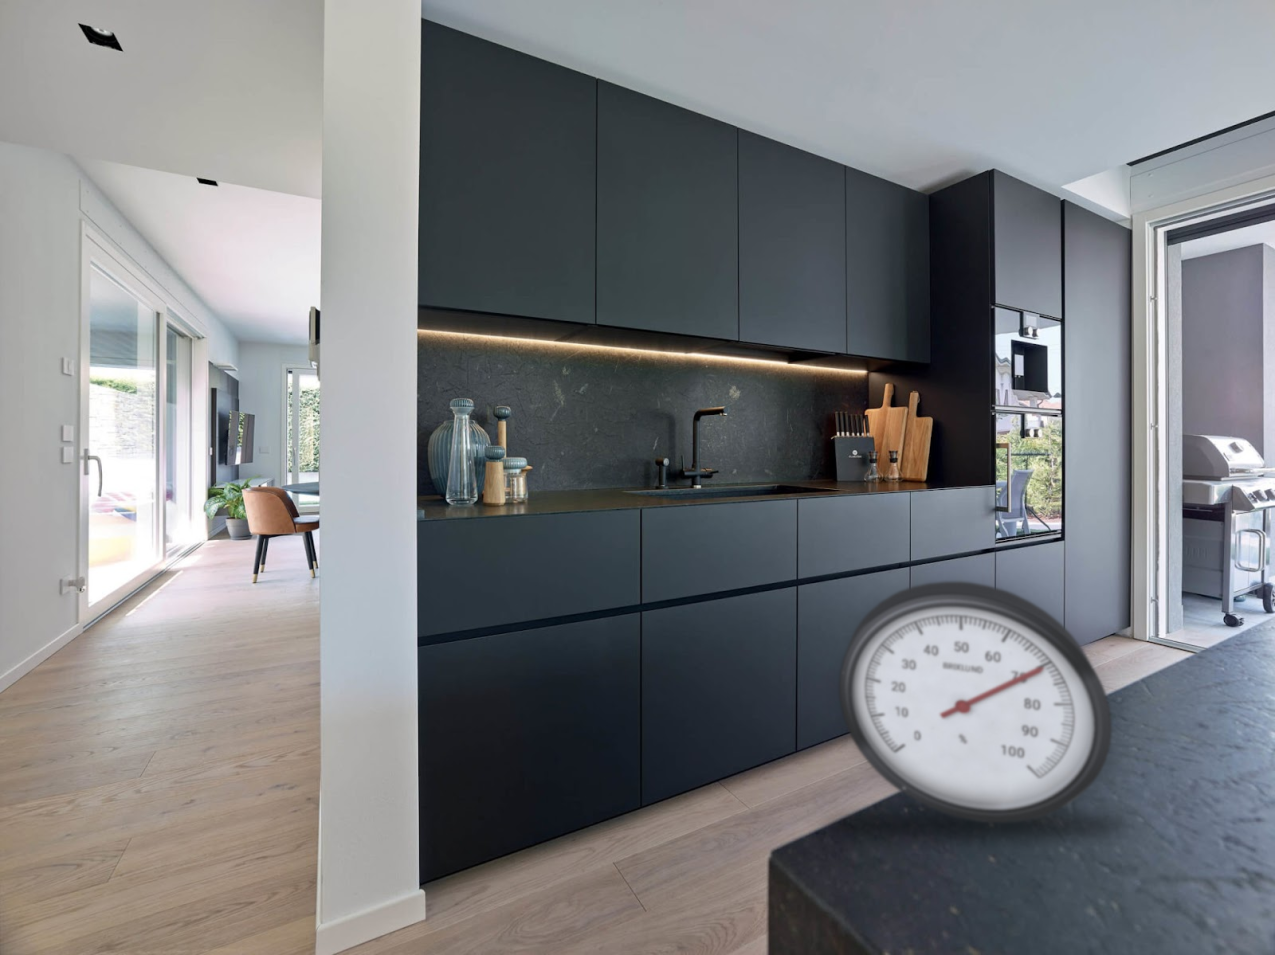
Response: % 70
